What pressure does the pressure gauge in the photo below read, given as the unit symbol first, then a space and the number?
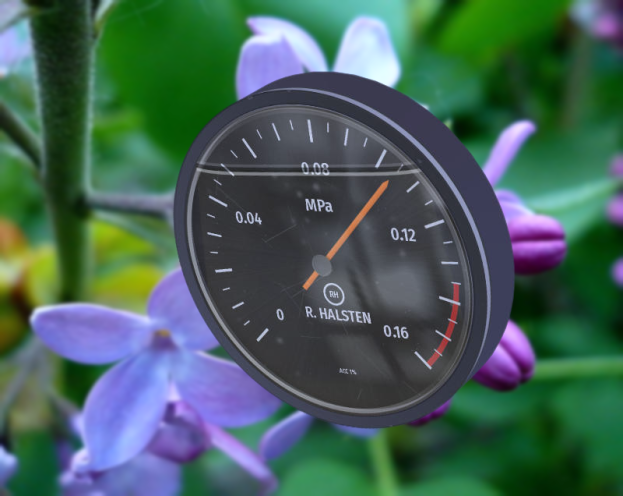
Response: MPa 0.105
